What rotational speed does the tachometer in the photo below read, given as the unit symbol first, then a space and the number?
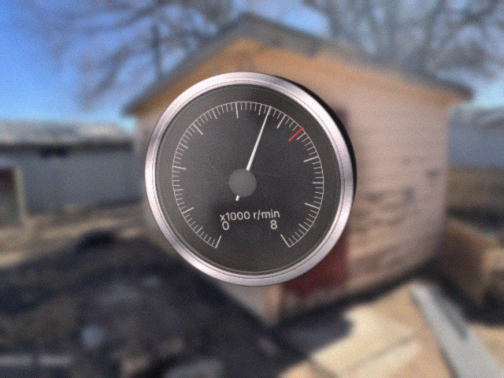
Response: rpm 4700
